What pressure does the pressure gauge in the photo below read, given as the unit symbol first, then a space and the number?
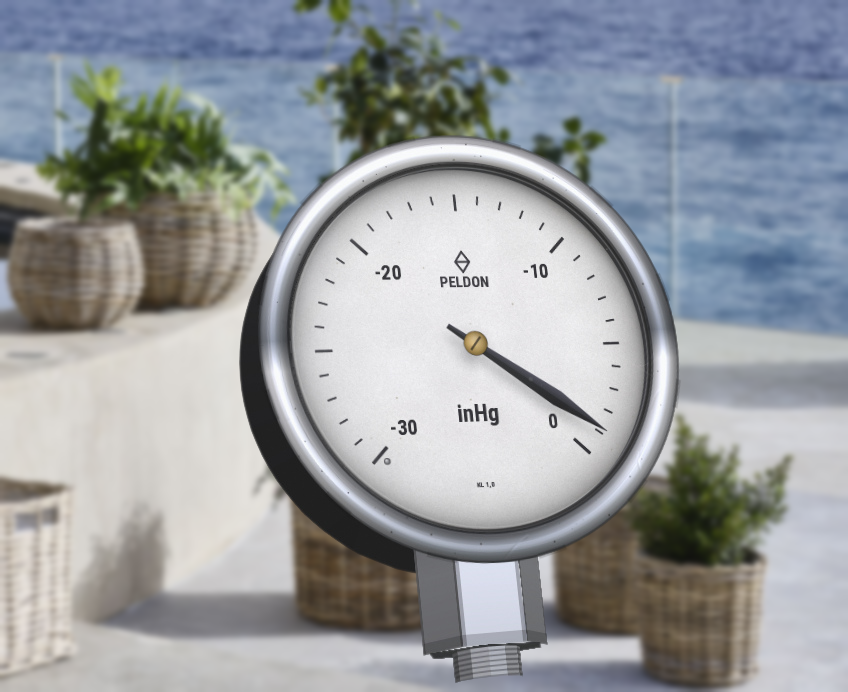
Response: inHg -1
